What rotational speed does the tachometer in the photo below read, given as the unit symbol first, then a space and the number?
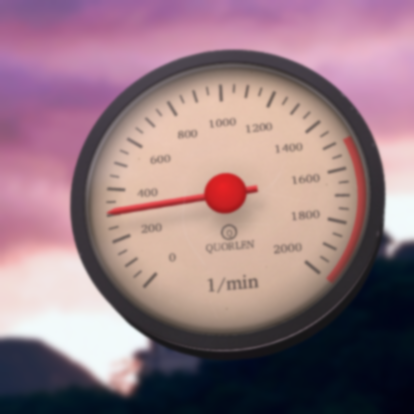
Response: rpm 300
